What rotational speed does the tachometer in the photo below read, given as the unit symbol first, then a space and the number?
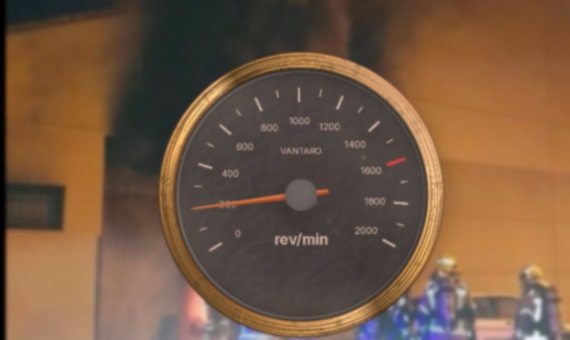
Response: rpm 200
